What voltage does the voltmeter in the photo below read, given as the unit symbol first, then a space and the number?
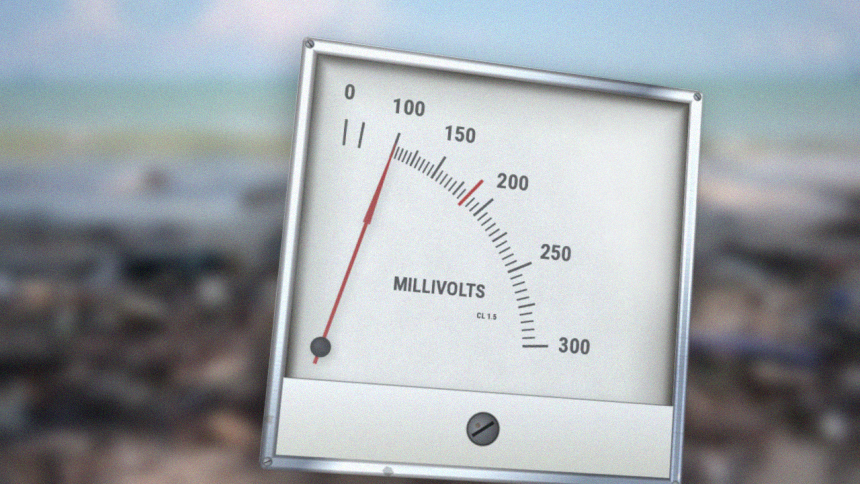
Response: mV 100
